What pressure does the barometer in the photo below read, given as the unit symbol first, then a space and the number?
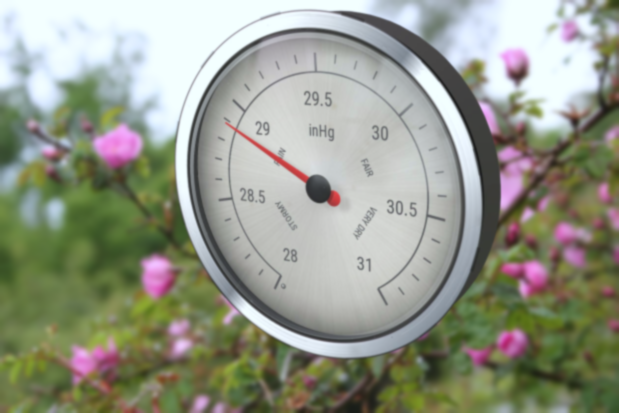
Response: inHg 28.9
